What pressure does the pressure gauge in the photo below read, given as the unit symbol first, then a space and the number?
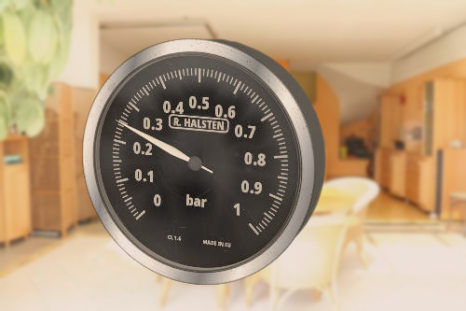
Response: bar 0.25
